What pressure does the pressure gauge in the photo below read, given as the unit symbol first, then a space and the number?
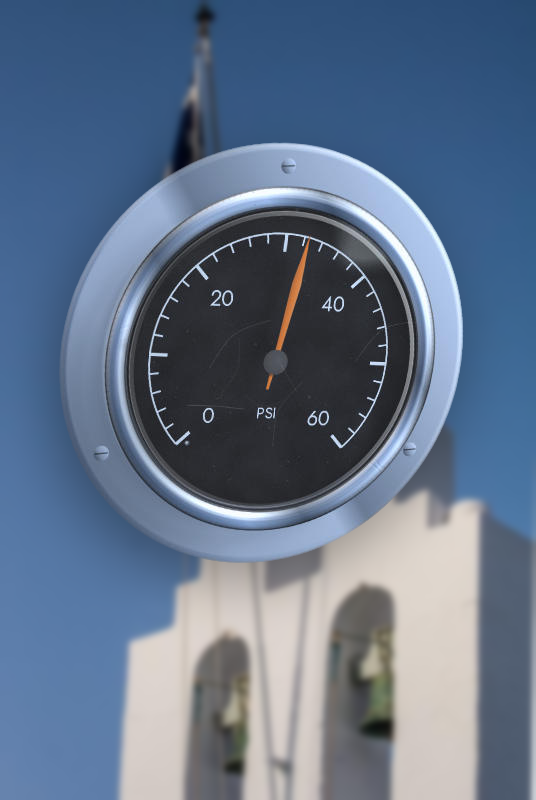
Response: psi 32
